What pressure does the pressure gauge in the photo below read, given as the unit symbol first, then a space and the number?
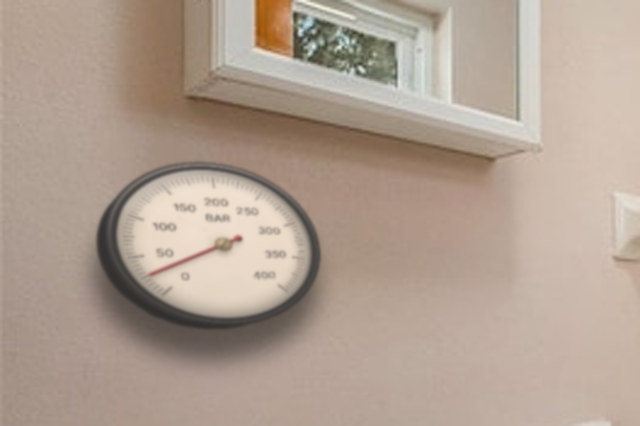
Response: bar 25
